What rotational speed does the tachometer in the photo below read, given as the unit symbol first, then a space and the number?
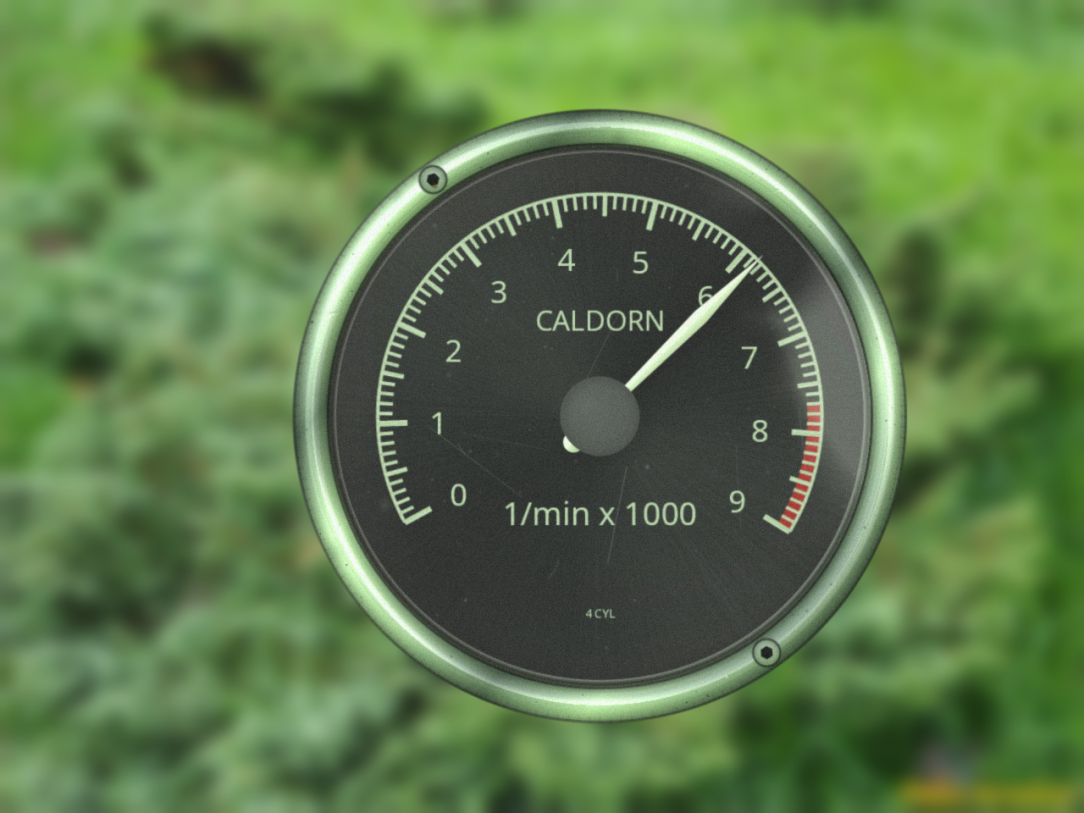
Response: rpm 6150
